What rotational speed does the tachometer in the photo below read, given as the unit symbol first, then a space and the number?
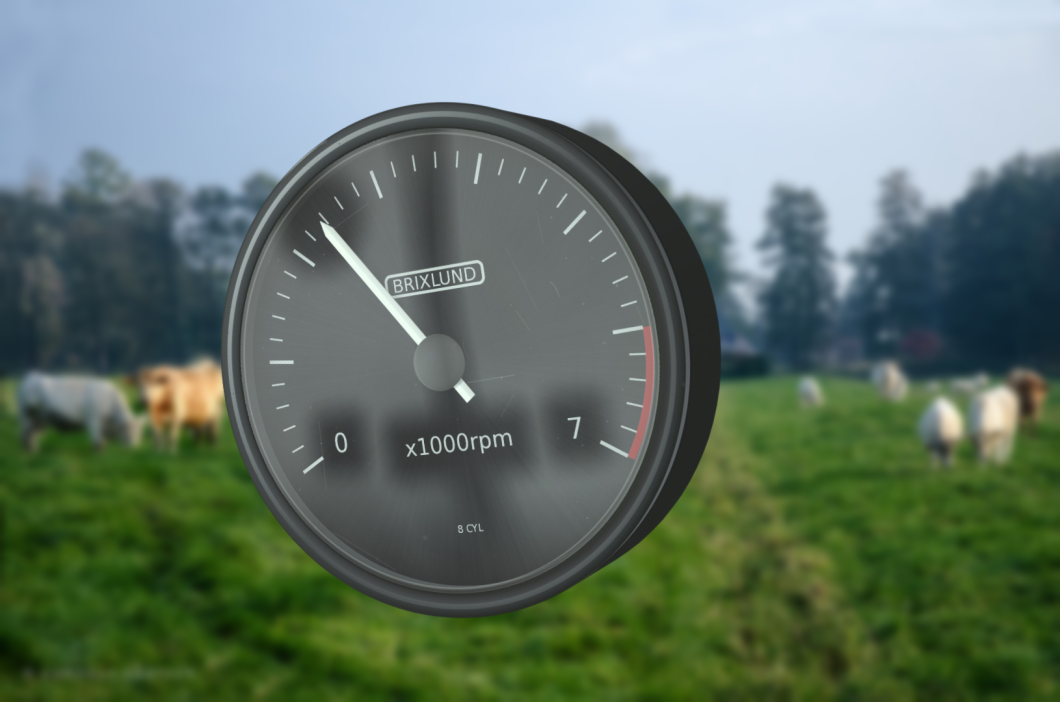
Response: rpm 2400
